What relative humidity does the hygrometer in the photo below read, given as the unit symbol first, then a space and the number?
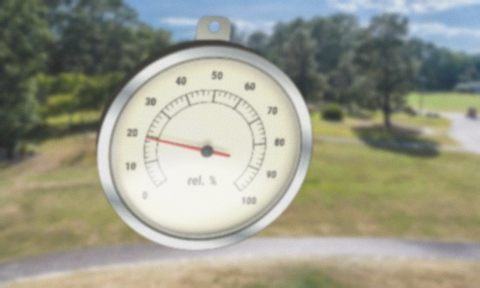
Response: % 20
